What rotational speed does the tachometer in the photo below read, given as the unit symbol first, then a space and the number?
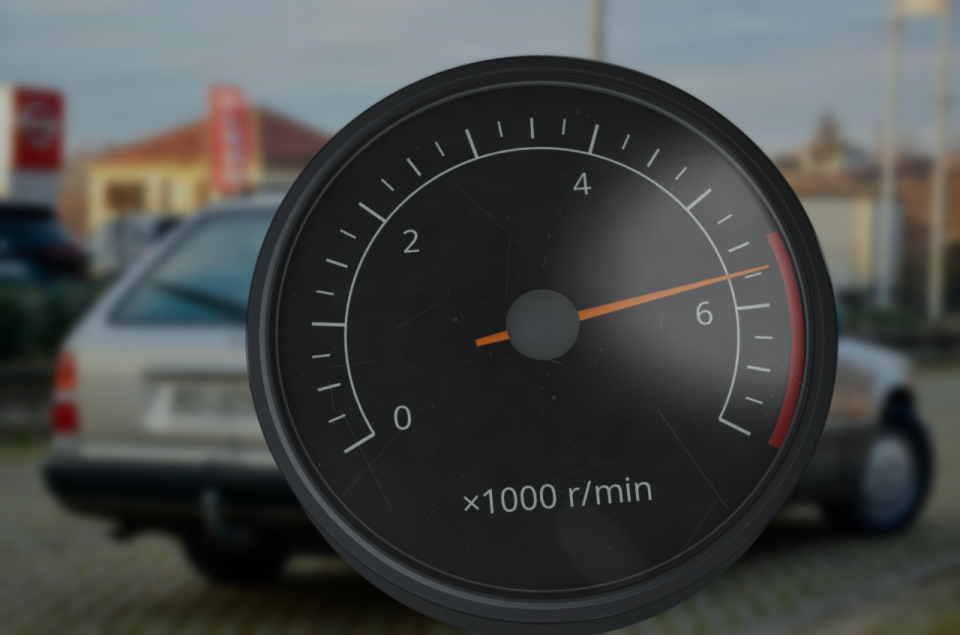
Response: rpm 5750
